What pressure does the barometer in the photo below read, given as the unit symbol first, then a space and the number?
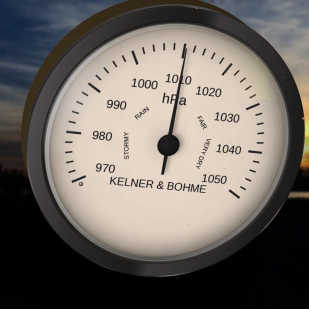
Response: hPa 1010
